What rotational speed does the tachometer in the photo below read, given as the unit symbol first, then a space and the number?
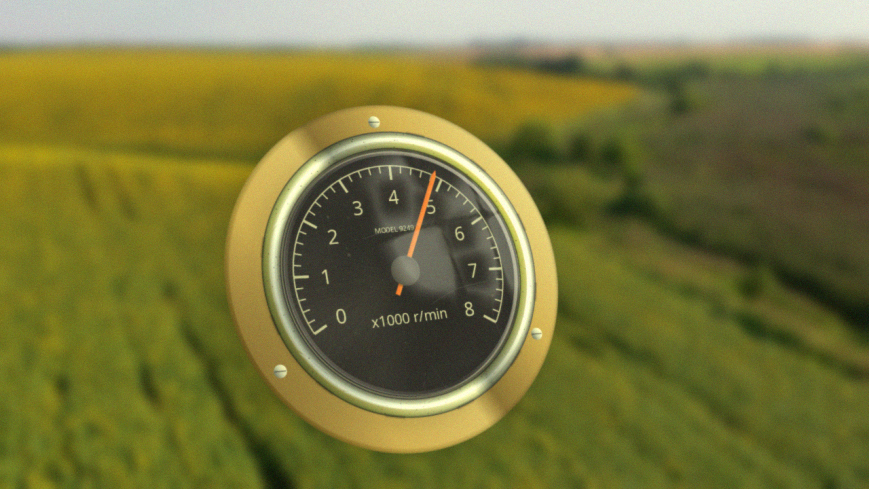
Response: rpm 4800
